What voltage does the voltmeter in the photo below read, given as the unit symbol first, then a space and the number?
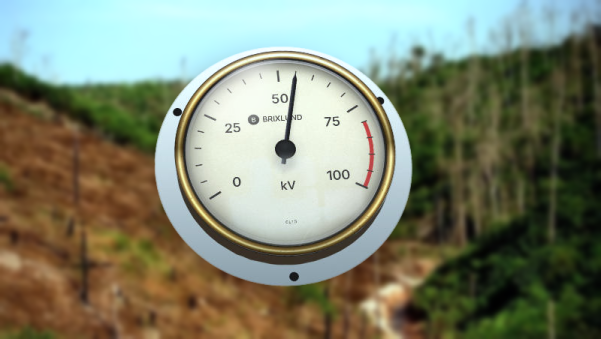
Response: kV 55
